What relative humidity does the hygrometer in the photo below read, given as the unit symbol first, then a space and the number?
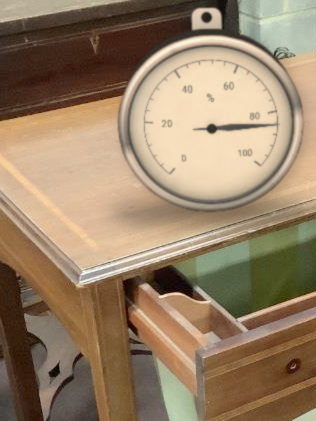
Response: % 84
